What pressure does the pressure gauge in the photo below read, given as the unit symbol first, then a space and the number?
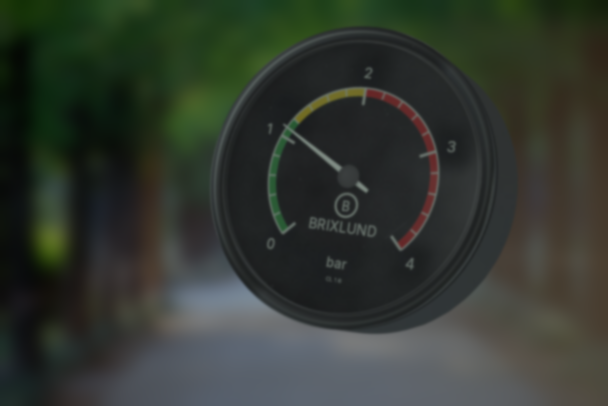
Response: bar 1.1
